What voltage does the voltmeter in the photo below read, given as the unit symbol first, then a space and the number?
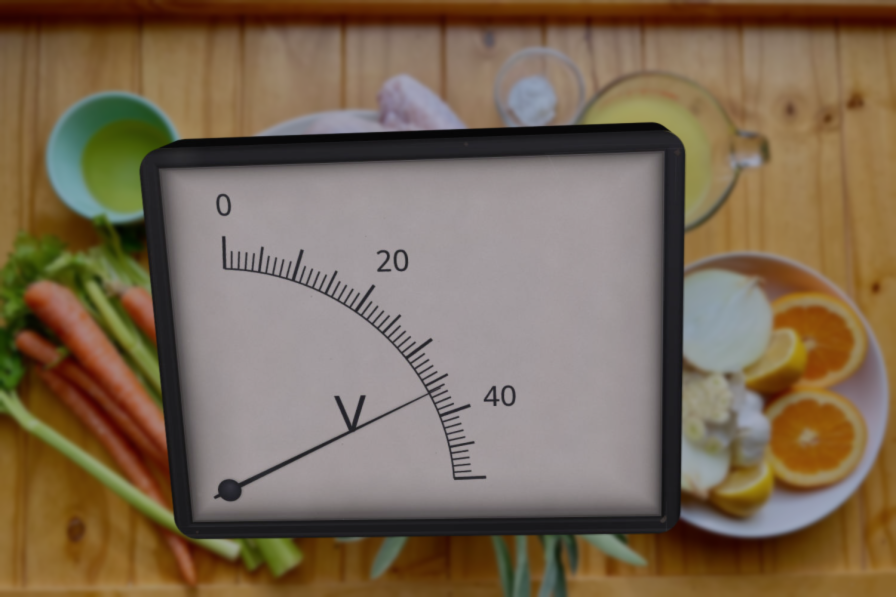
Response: V 36
